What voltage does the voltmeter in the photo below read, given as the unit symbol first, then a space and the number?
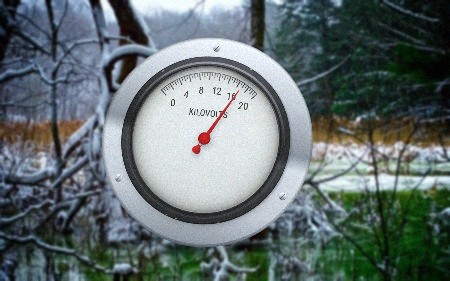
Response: kV 17
